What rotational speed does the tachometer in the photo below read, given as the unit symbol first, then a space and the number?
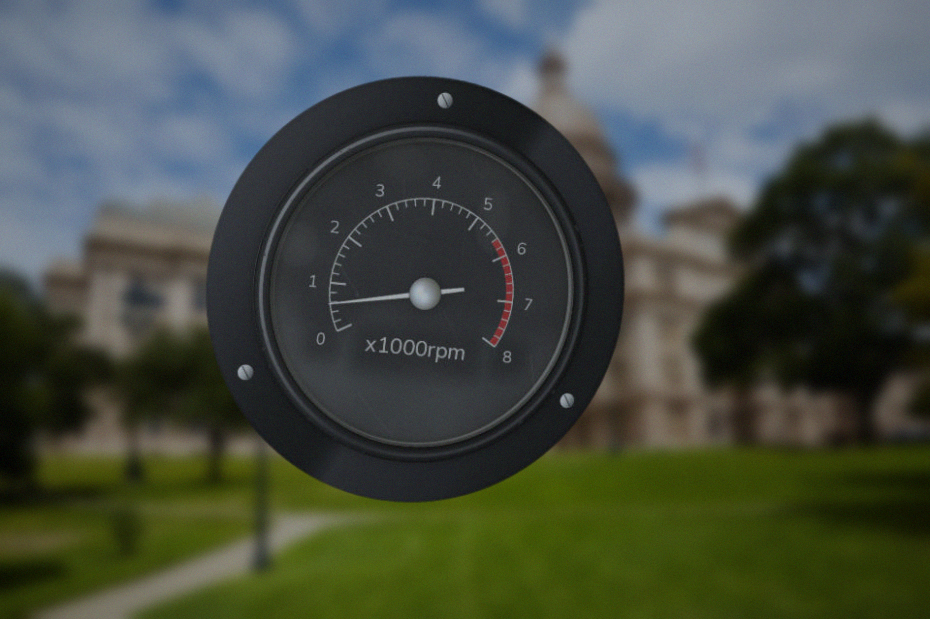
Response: rpm 600
